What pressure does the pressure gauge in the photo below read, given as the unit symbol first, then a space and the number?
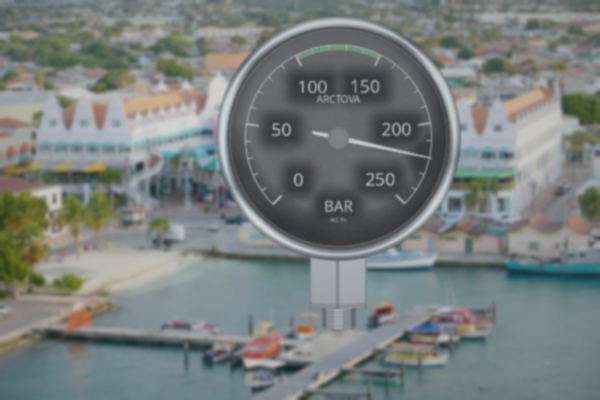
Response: bar 220
